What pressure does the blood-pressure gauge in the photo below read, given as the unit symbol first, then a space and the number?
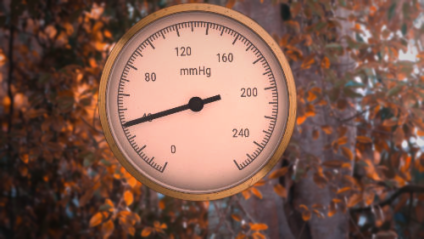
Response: mmHg 40
